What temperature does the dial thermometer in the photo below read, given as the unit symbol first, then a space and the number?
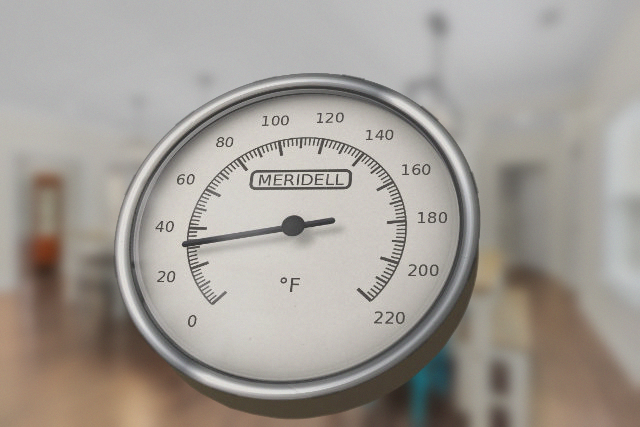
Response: °F 30
